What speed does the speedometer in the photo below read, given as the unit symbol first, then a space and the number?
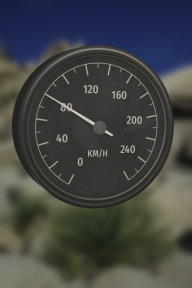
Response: km/h 80
